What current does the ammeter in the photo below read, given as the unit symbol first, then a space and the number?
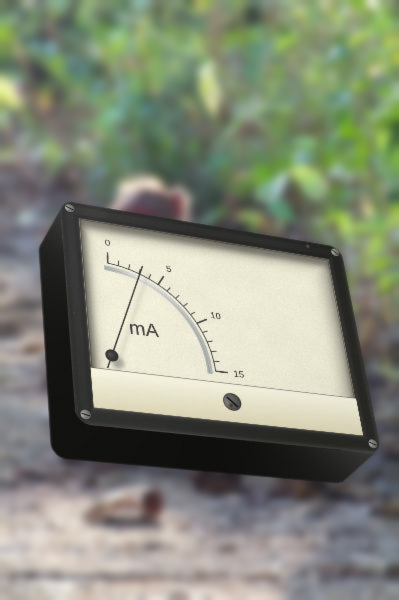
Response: mA 3
